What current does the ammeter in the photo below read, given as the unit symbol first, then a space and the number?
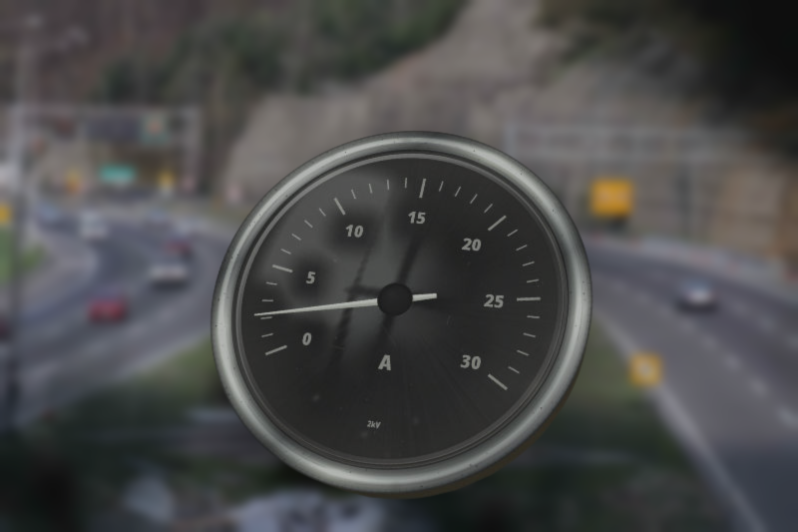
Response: A 2
